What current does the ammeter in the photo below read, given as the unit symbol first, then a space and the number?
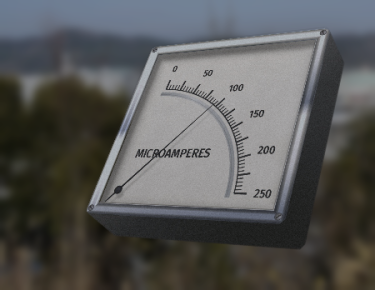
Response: µA 100
